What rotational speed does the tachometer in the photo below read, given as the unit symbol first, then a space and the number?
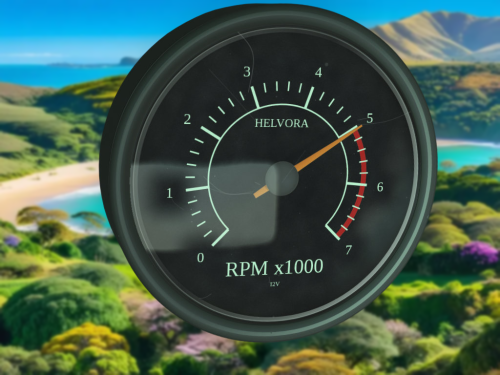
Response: rpm 5000
